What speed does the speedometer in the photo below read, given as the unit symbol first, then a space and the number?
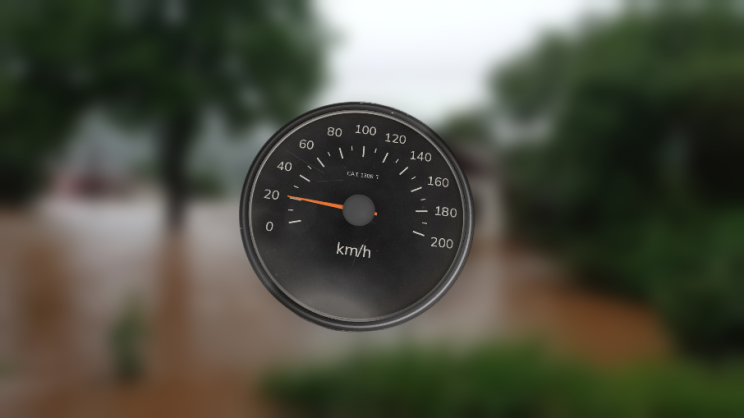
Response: km/h 20
